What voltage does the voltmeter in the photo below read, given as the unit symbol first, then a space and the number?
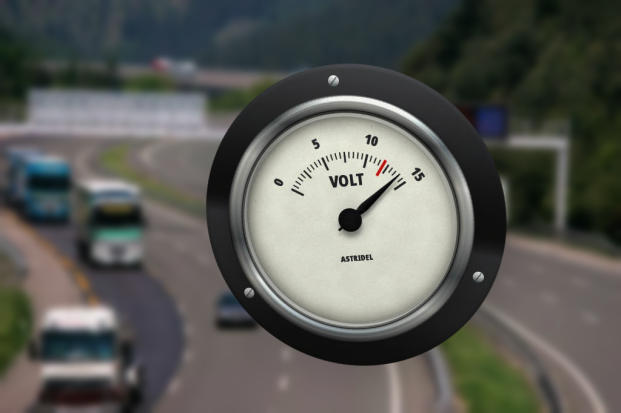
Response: V 14
